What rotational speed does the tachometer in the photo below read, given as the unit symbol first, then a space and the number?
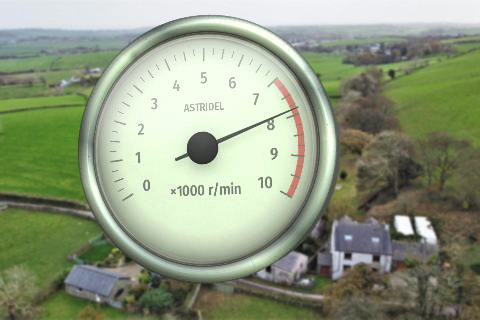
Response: rpm 7875
